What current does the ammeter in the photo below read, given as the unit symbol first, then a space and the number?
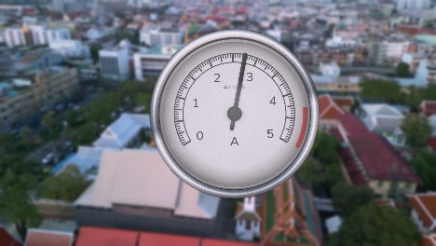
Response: A 2.75
